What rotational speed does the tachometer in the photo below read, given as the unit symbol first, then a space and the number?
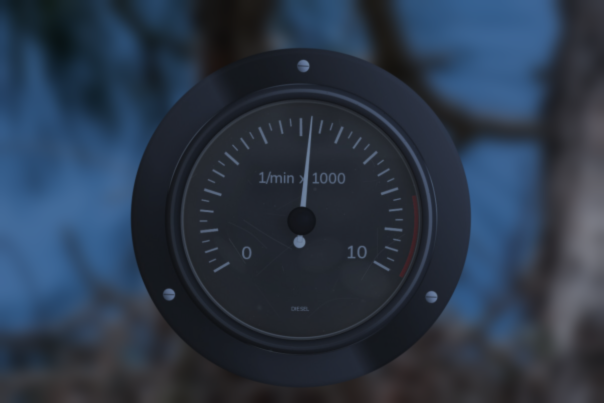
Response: rpm 5250
